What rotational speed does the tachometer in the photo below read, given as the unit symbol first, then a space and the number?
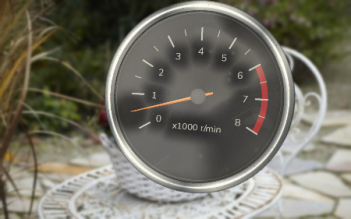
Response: rpm 500
